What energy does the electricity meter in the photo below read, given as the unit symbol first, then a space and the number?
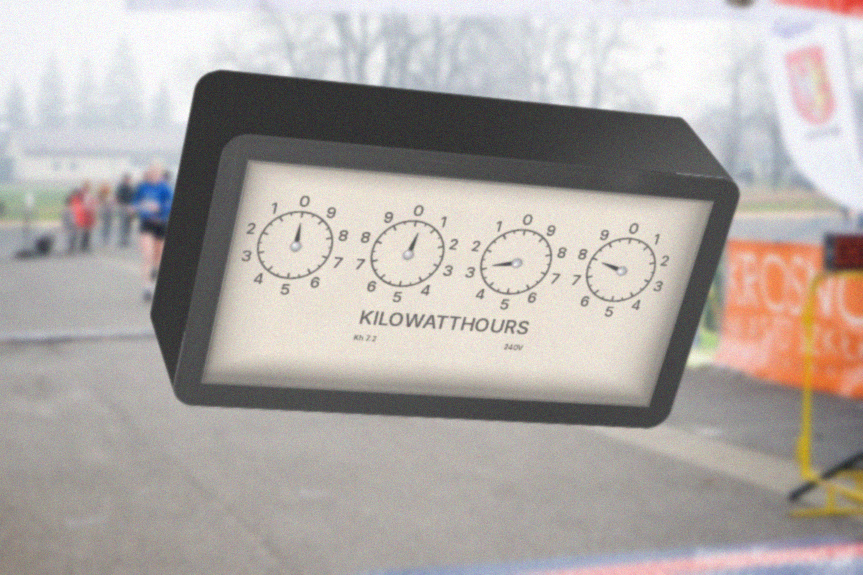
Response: kWh 28
